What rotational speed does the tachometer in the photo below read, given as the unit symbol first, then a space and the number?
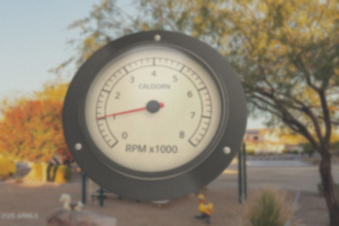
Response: rpm 1000
